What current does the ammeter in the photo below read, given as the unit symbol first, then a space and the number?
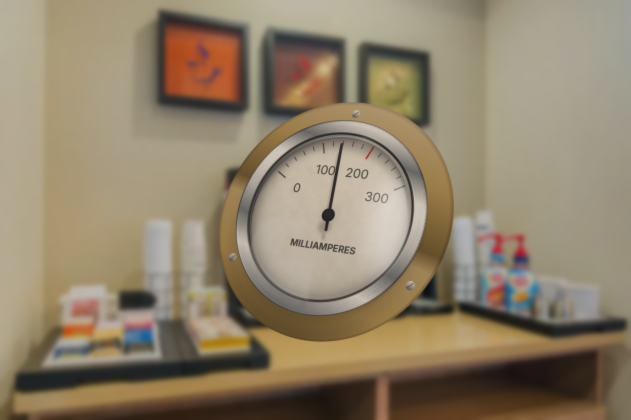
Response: mA 140
